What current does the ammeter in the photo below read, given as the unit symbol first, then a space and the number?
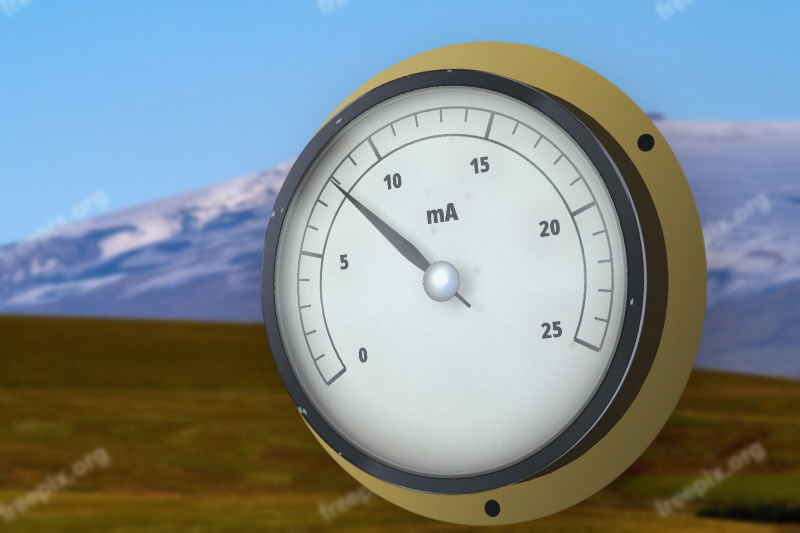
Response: mA 8
